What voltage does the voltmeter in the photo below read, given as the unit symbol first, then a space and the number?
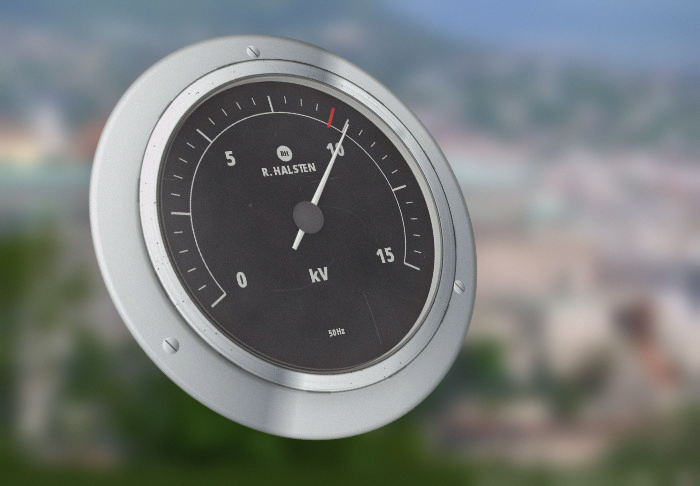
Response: kV 10
